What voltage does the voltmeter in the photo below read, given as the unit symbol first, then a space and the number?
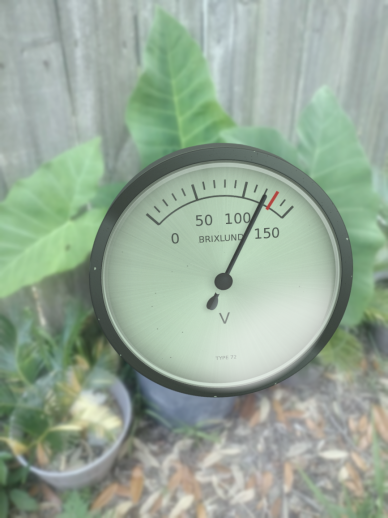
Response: V 120
